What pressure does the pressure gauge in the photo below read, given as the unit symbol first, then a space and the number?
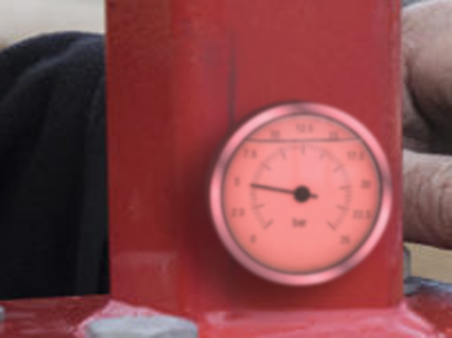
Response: bar 5
